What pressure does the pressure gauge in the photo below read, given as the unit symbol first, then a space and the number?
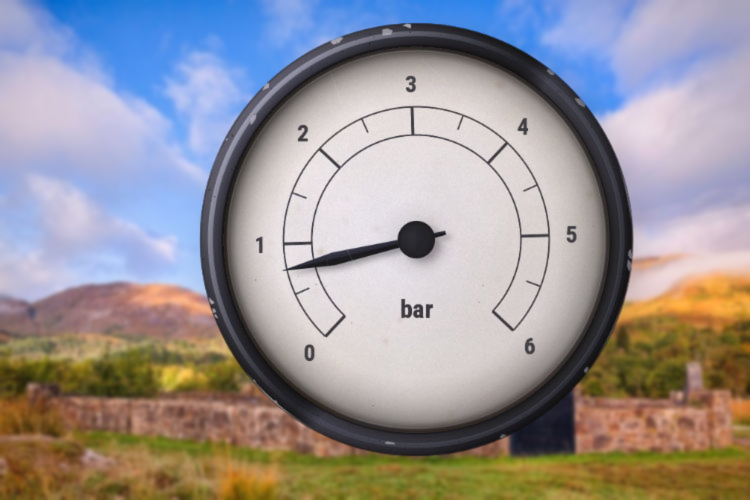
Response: bar 0.75
